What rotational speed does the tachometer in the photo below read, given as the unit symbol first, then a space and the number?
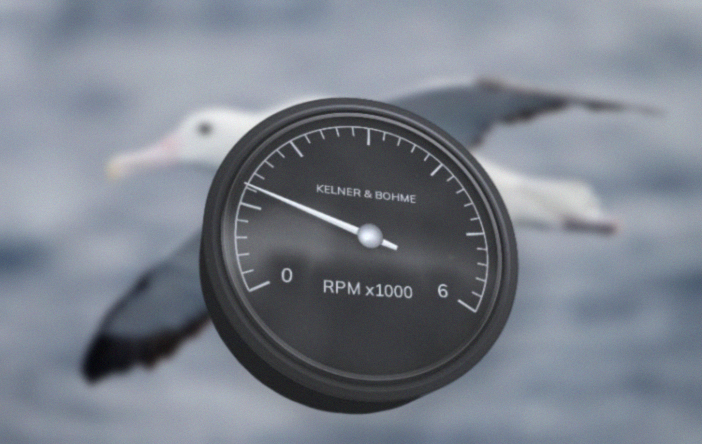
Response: rpm 1200
